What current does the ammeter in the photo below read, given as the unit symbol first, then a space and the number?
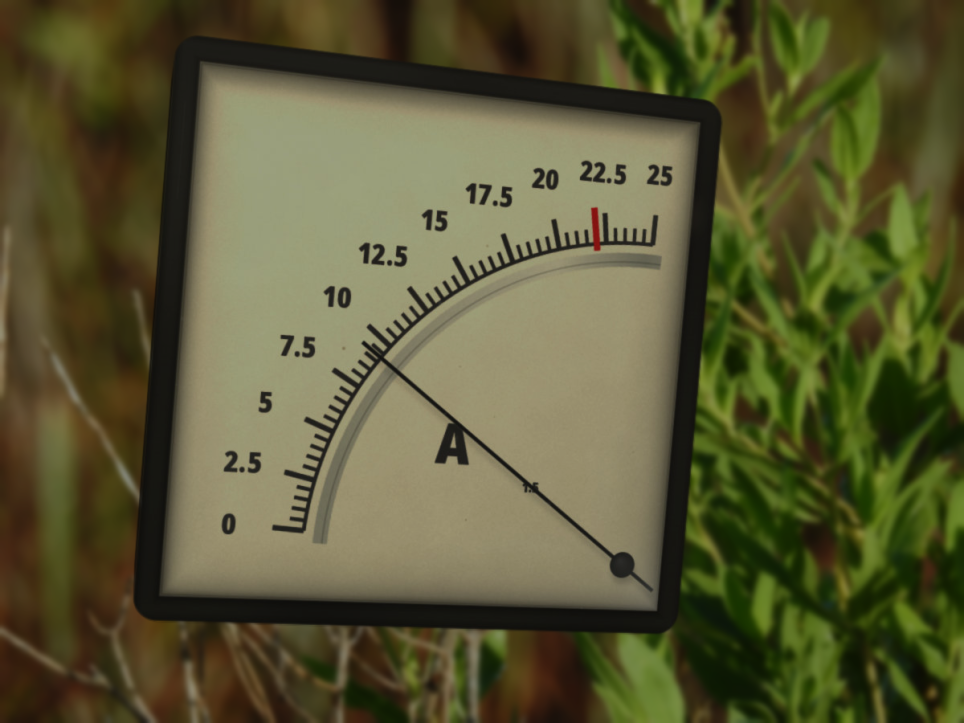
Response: A 9.25
